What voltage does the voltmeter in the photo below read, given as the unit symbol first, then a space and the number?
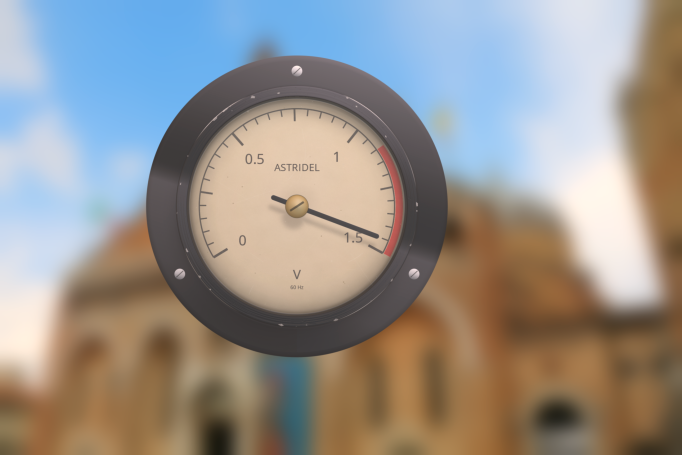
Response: V 1.45
